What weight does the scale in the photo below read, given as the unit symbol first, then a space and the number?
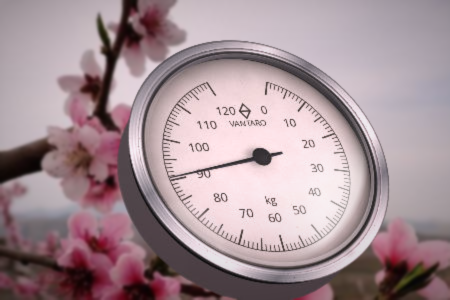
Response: kg 90
